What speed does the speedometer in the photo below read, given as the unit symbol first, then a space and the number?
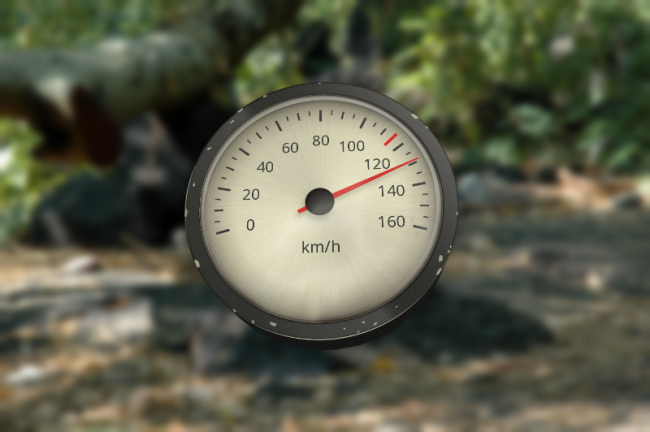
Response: km/h 130
